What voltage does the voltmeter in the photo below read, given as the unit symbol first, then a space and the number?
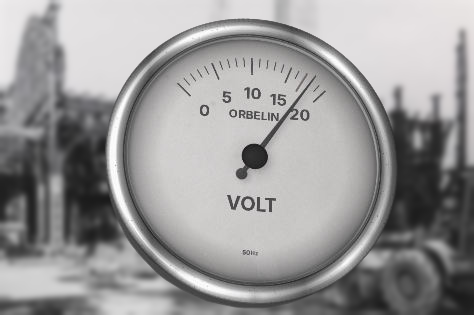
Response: V 18
